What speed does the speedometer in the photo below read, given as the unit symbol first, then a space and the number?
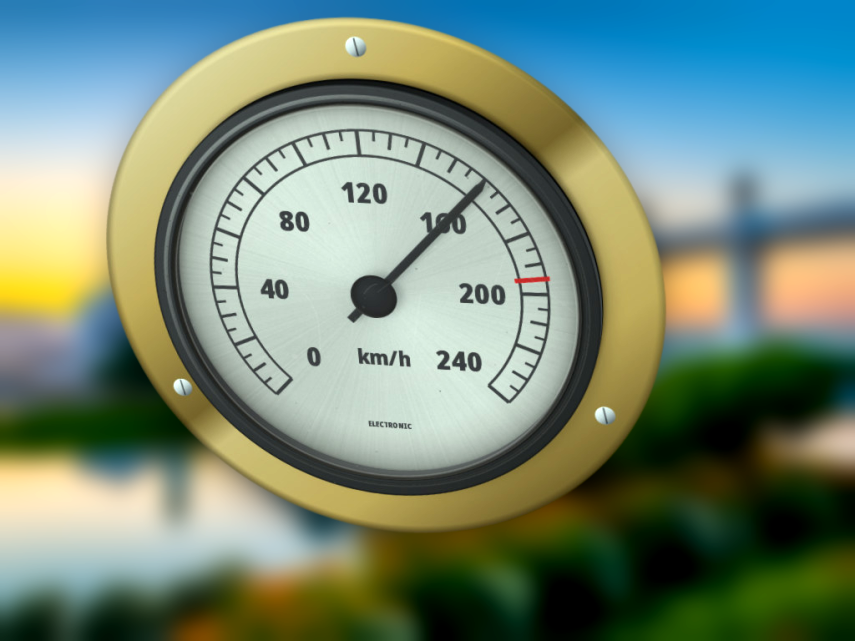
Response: km/h 160
